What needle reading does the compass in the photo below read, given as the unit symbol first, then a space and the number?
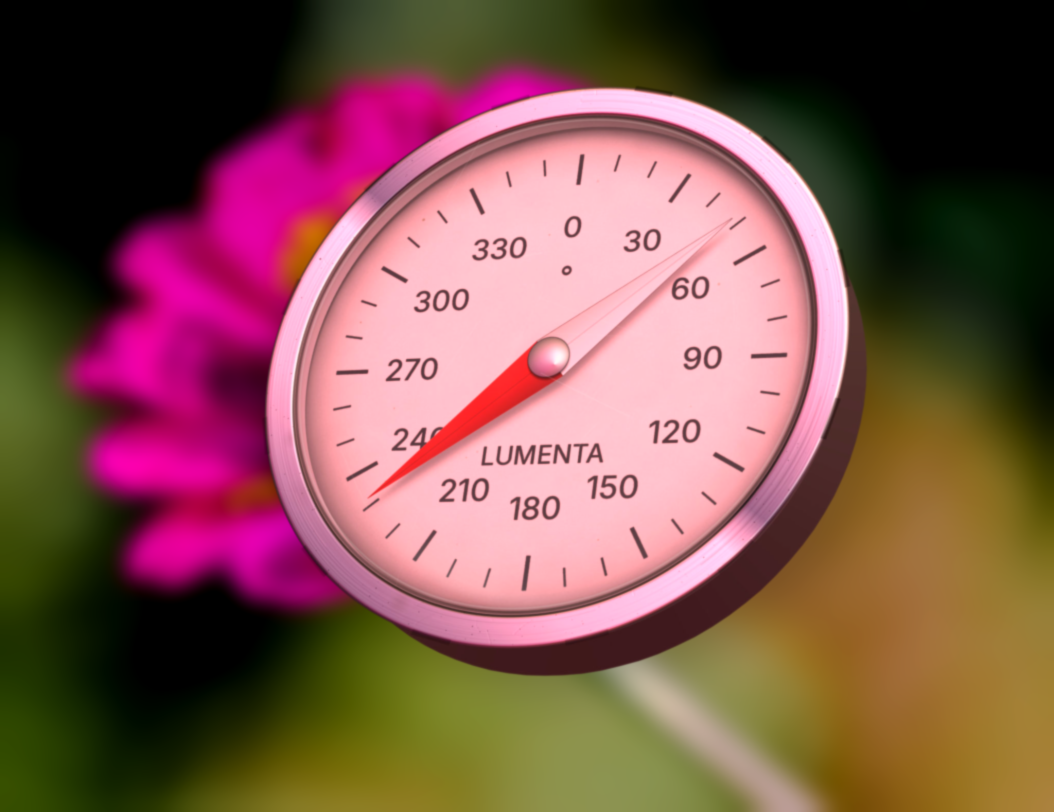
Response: ° 230
